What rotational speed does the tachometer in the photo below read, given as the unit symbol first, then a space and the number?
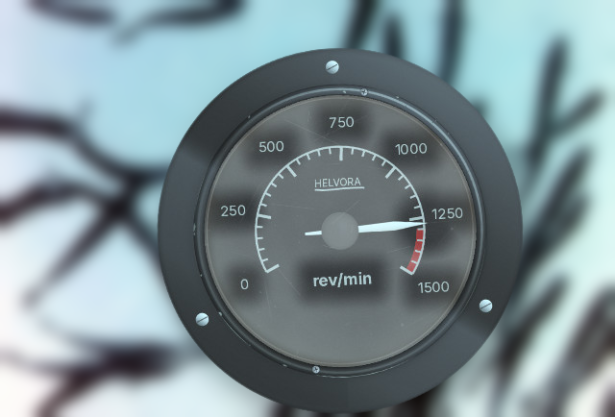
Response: rpm 1275
